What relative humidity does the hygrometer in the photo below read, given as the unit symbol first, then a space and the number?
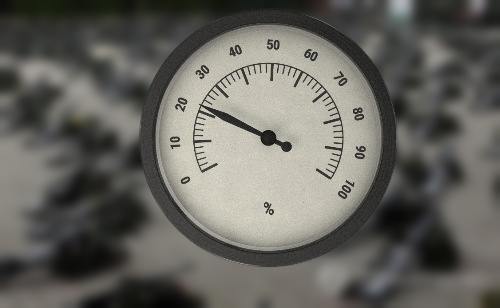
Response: % 22
